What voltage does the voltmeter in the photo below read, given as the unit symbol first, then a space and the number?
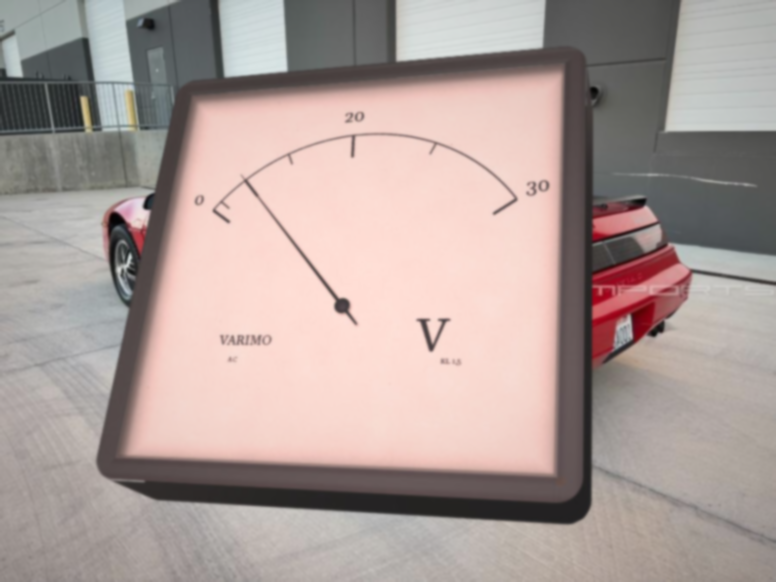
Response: V 10
